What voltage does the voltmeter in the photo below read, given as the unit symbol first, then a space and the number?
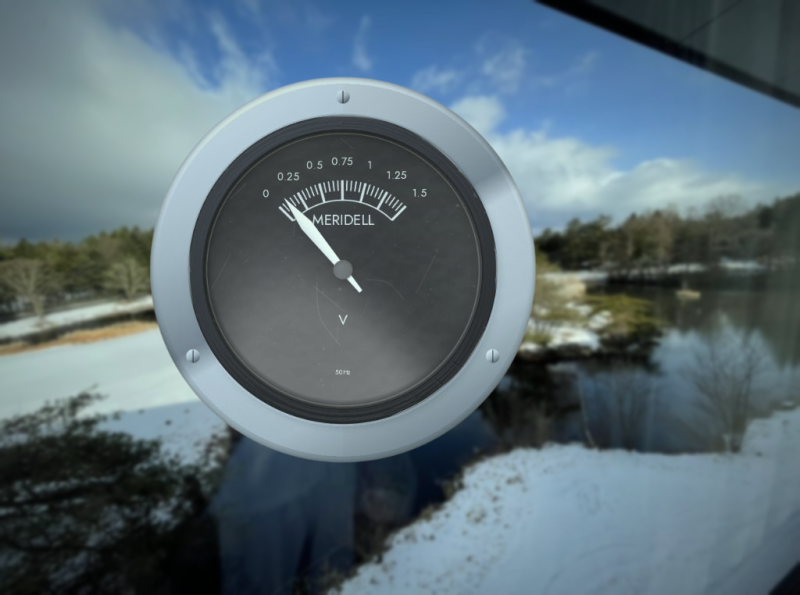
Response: V 0.1
